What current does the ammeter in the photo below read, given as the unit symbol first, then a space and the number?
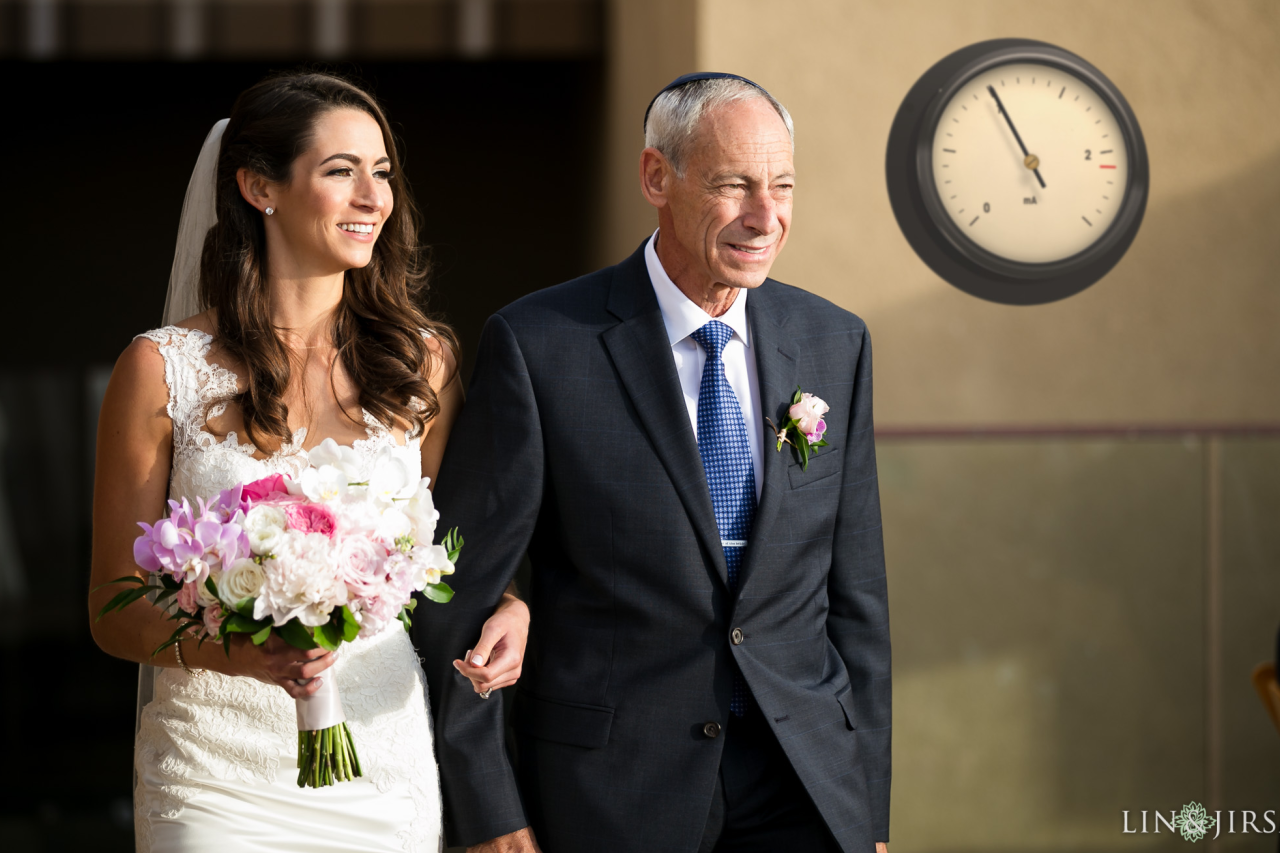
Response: mA 1
